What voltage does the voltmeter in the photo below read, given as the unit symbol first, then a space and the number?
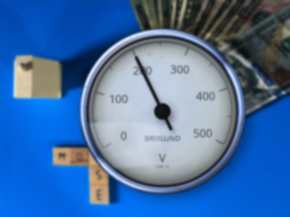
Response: V 200
